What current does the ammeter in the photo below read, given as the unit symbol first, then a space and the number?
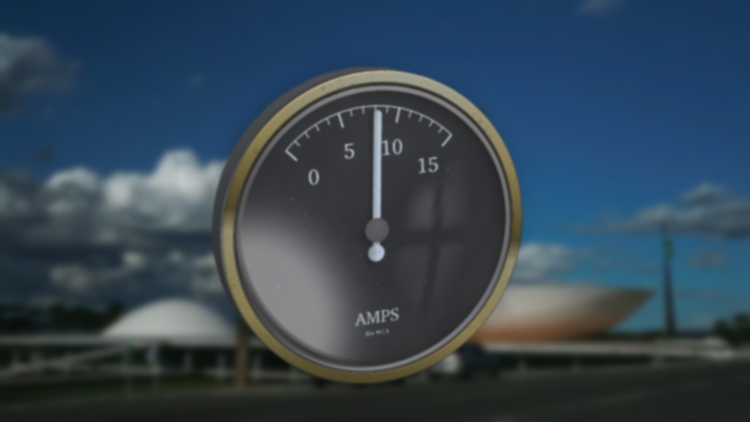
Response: A 8
